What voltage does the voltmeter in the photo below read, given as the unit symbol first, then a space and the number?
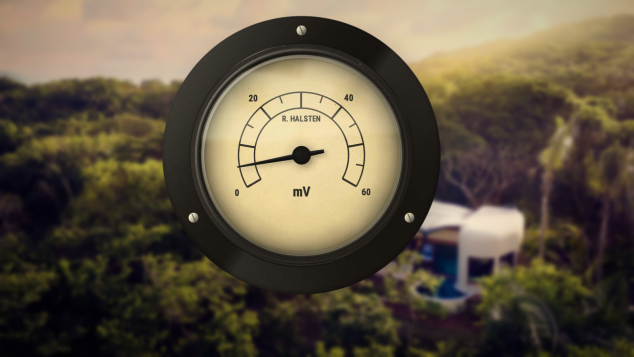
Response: mV 5
